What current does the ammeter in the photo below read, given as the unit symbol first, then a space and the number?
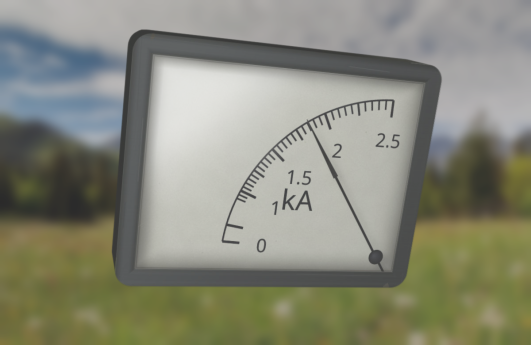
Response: kA 1.85
